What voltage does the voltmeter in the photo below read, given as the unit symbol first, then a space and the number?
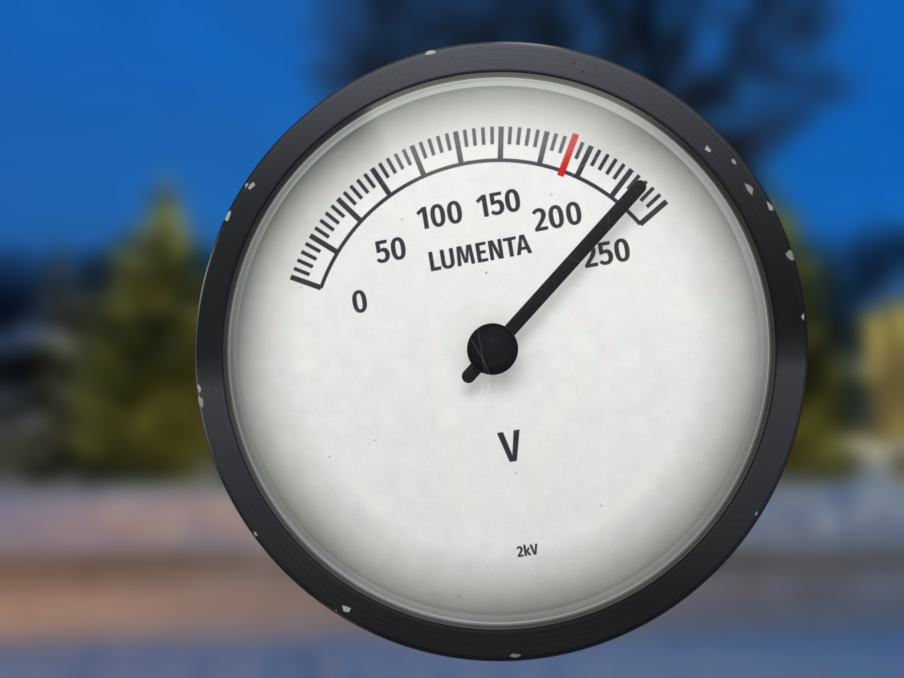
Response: V 235
